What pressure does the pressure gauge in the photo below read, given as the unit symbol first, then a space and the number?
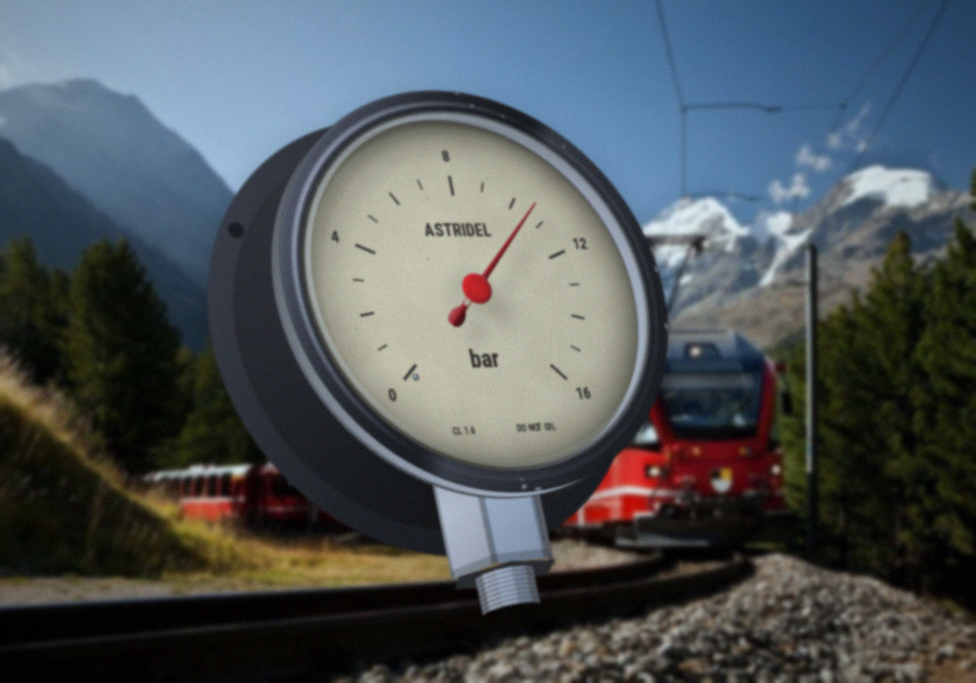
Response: bar 10.5
